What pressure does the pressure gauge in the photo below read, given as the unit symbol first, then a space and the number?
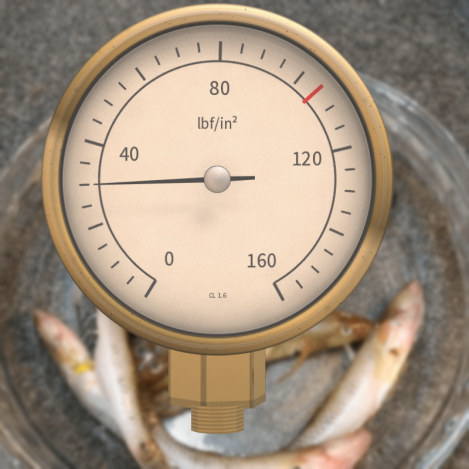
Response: psi 30
